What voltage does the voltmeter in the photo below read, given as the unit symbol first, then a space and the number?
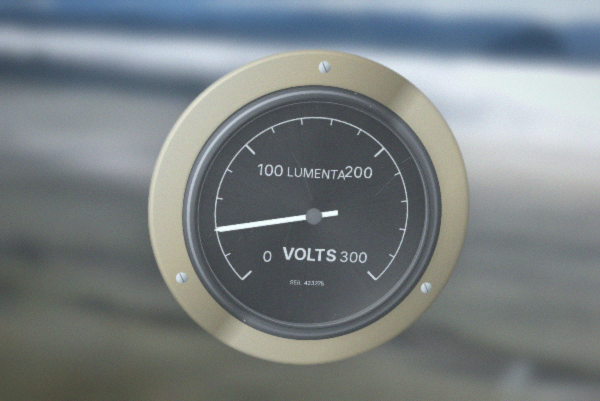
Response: V 40
